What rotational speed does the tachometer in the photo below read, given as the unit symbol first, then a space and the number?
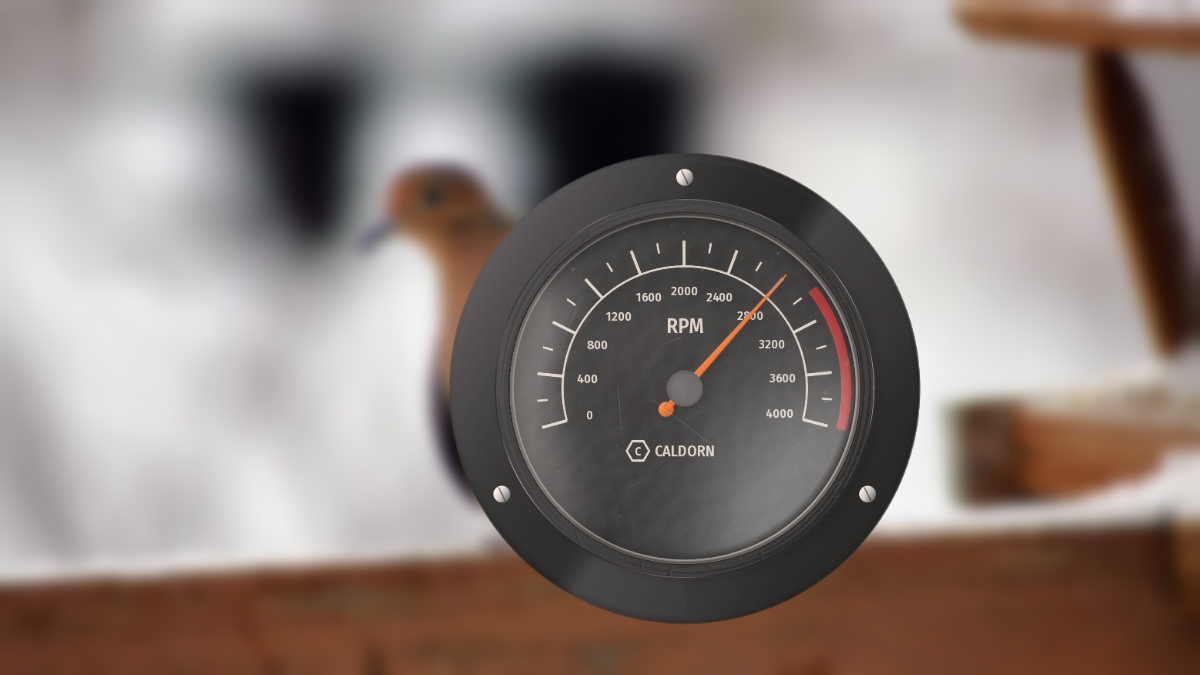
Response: rpm 2800
